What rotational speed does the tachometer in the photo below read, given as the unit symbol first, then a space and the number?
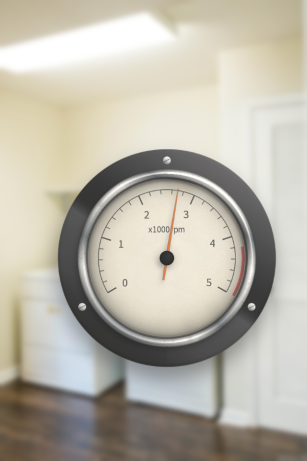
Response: rpm 2700
